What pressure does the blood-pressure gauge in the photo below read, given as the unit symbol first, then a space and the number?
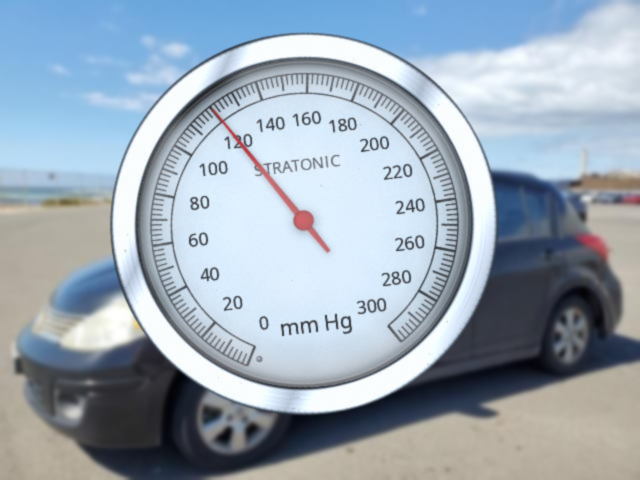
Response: mmHg 120
